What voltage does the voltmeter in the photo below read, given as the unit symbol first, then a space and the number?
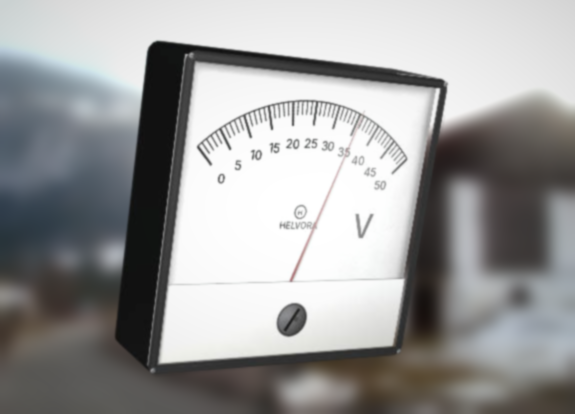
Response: V 35
